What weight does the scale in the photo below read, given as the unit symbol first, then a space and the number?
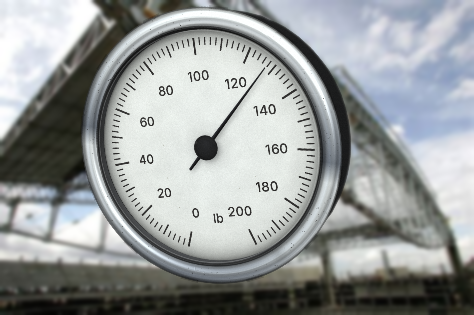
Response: lb 128
